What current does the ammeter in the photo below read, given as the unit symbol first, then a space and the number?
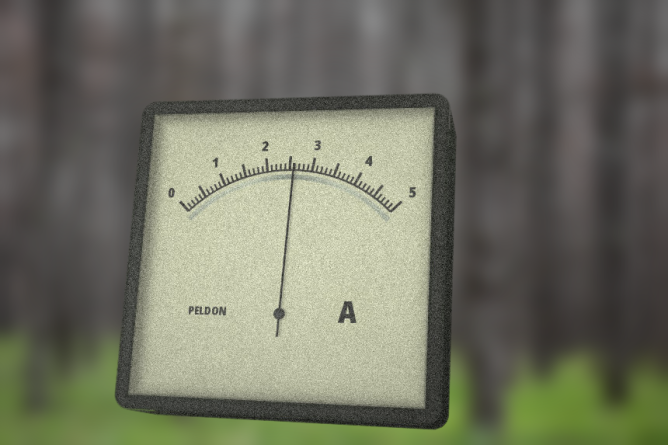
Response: A 2.6
